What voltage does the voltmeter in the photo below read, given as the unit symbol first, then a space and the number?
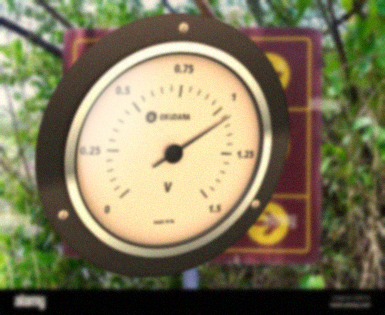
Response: V 1.05
